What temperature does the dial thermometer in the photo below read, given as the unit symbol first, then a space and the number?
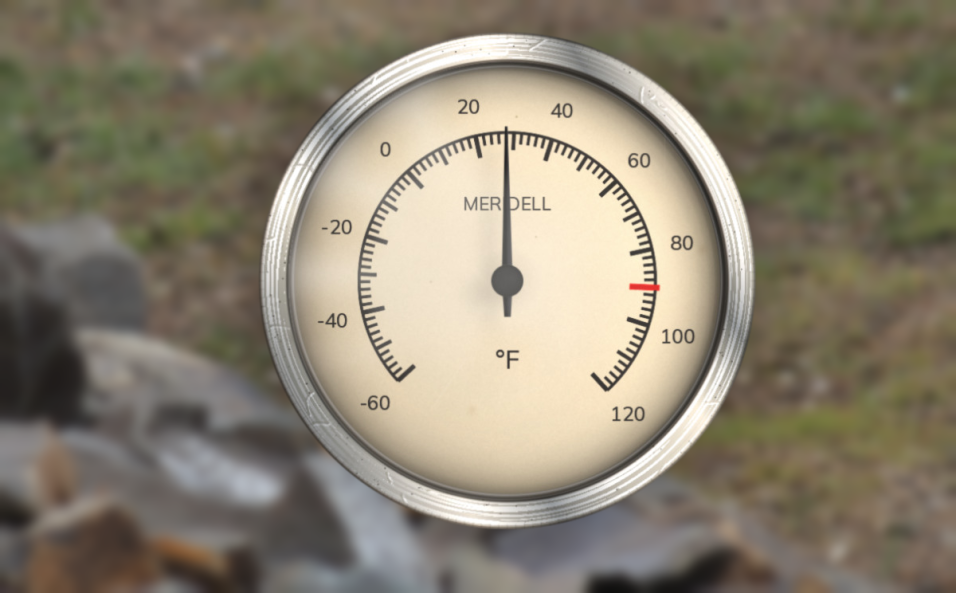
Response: °F 28
